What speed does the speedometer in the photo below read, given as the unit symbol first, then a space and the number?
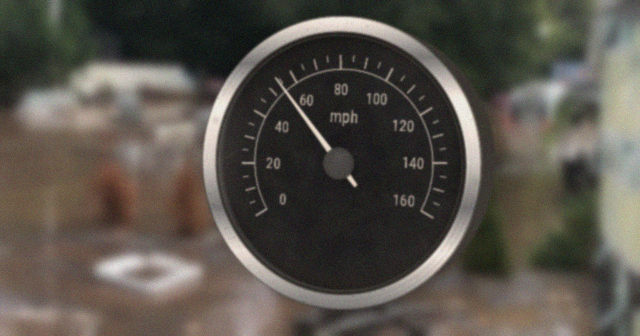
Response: mph 55
